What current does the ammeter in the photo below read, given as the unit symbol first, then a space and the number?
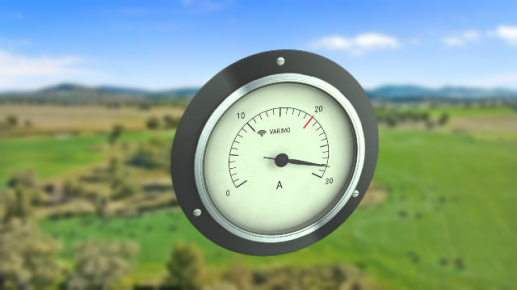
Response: A 28
